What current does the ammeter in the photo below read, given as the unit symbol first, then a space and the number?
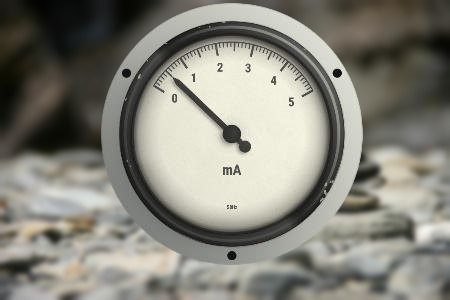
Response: mA 0.5
